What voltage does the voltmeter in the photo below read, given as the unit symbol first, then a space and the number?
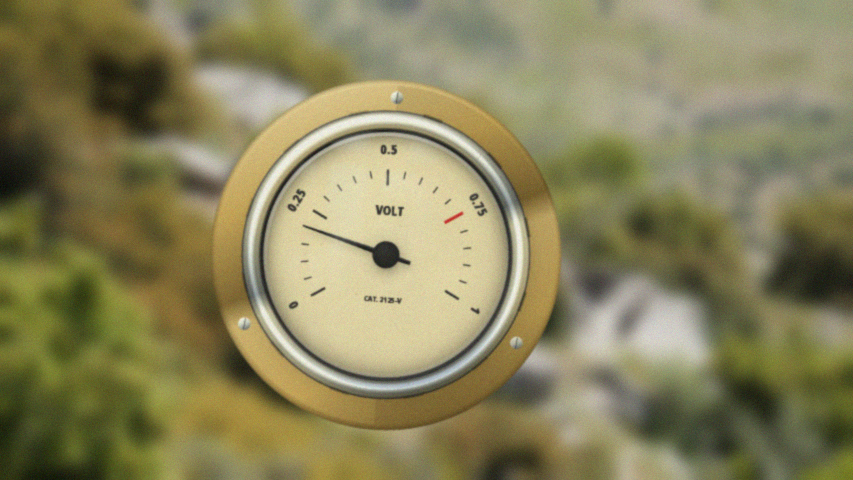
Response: V 0.2
